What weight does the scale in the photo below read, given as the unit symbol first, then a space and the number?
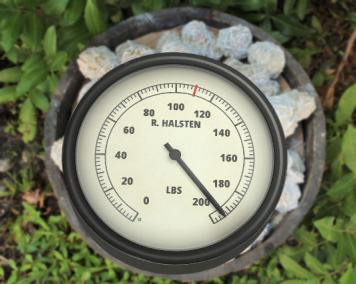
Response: lb 194
